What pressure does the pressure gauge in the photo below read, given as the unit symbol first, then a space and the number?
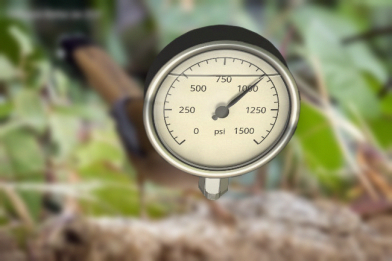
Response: psi 1000
